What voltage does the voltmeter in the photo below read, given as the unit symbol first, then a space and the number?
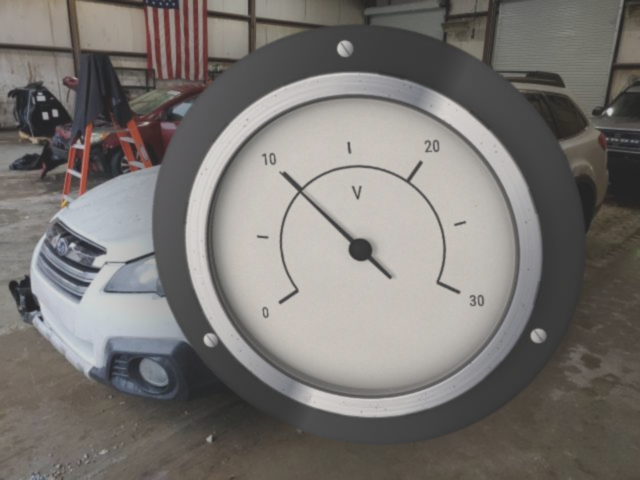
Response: V 10
